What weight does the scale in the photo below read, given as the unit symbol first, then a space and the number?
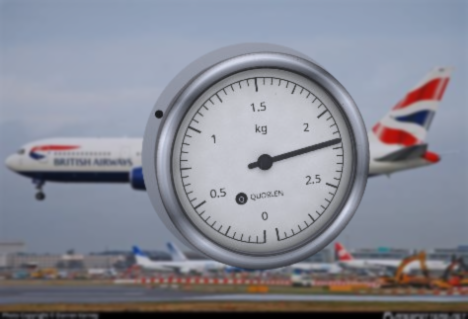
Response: kg 2.2
